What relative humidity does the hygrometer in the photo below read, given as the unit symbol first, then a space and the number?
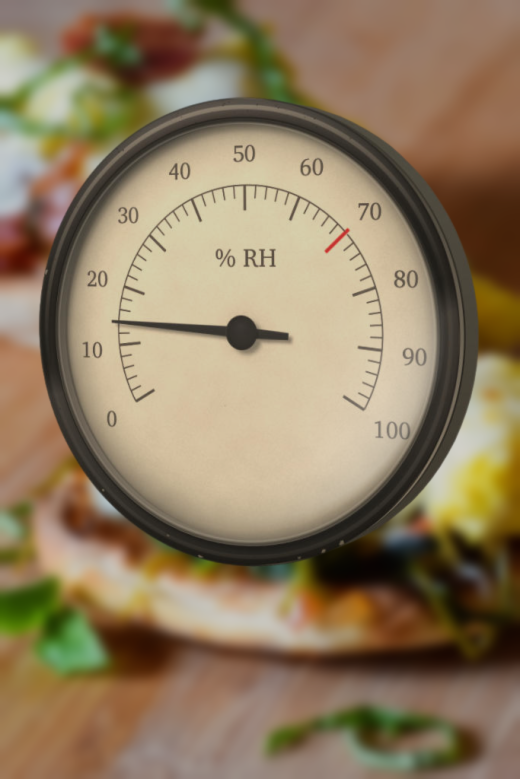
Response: % 14
